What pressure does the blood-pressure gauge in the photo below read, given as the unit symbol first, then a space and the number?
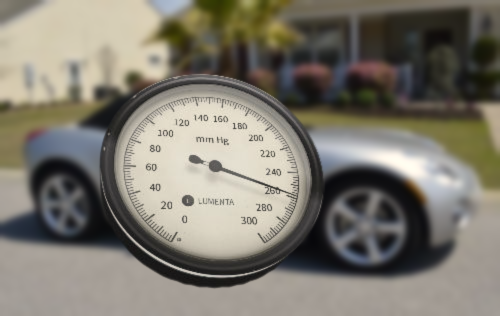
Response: mmHg 260
